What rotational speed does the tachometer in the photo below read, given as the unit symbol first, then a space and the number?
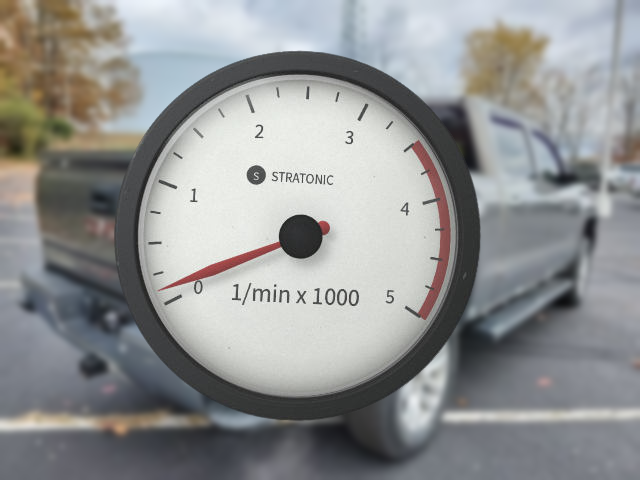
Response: rpm 125
